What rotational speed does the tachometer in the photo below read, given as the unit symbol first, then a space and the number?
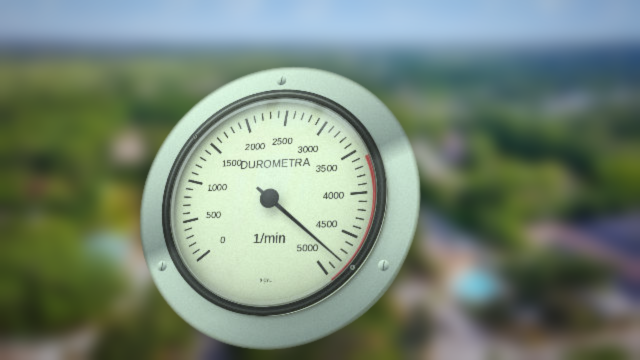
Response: rpm 4800
